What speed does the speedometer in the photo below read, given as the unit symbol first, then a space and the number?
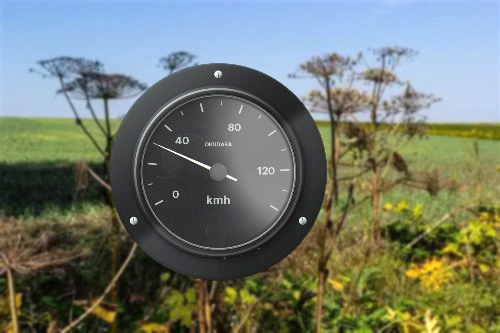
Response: km/h 30
